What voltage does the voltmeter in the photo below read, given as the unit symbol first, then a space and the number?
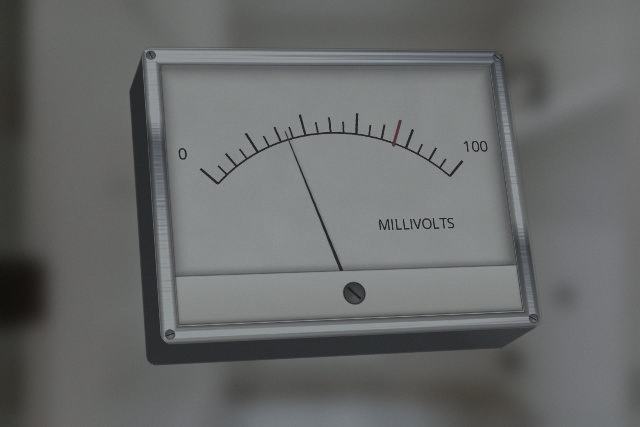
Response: mV 32.5
